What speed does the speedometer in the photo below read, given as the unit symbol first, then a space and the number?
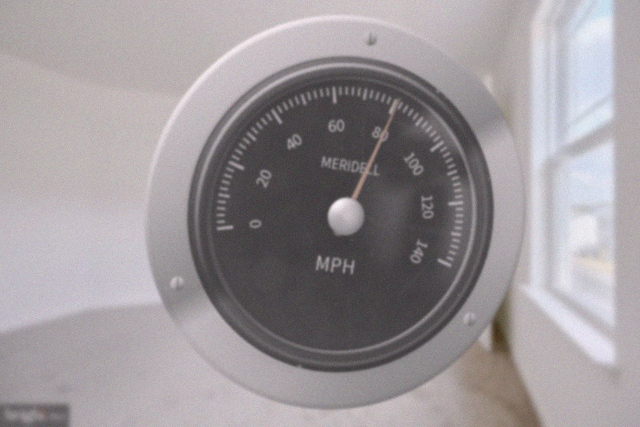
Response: mph 80
